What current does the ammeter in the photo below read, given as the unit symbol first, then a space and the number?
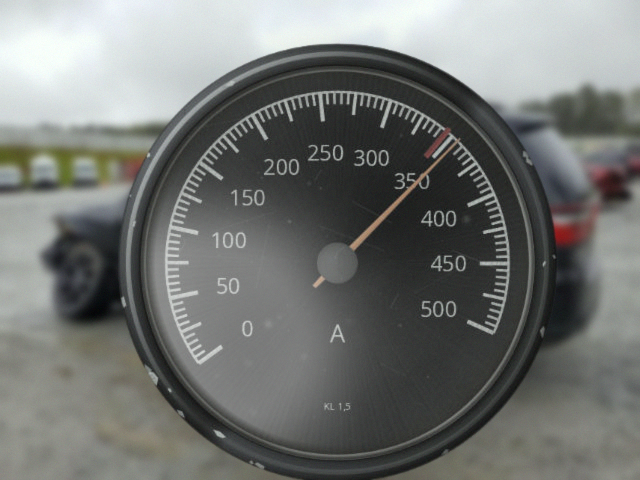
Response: A 355
